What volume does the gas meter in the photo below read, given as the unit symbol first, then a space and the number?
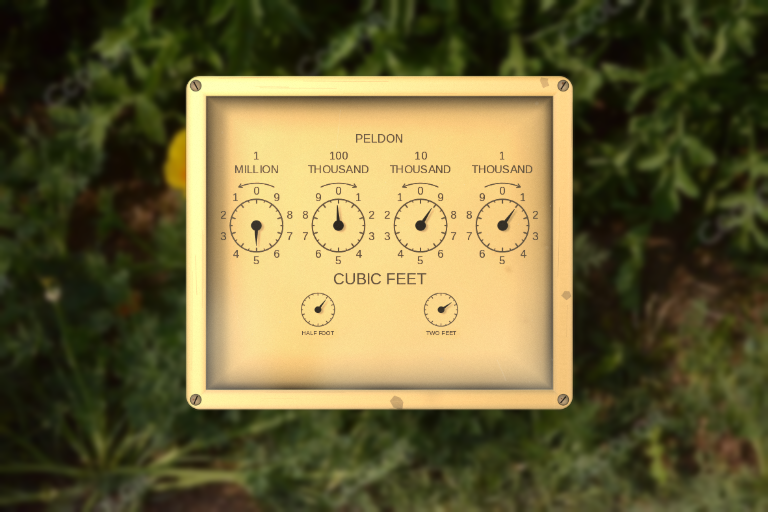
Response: ft³ 499100
